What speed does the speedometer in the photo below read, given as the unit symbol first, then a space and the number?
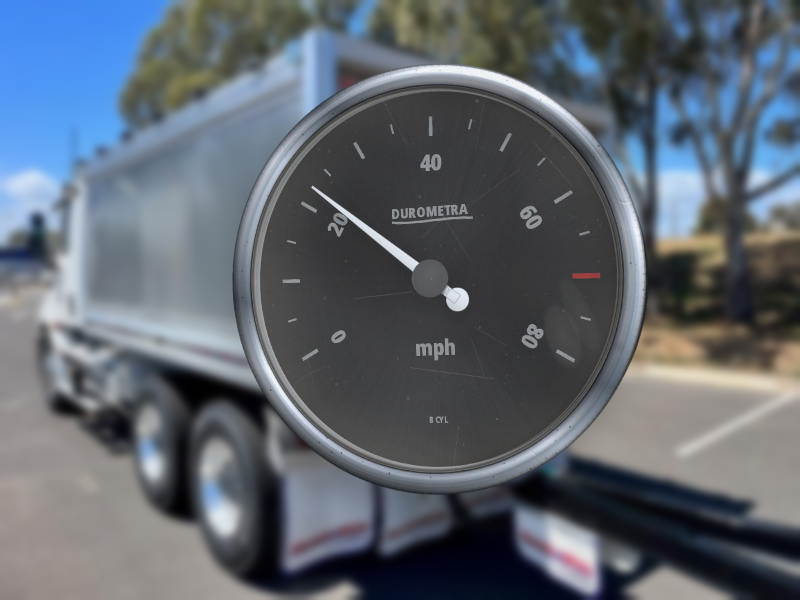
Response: mph 22.5
